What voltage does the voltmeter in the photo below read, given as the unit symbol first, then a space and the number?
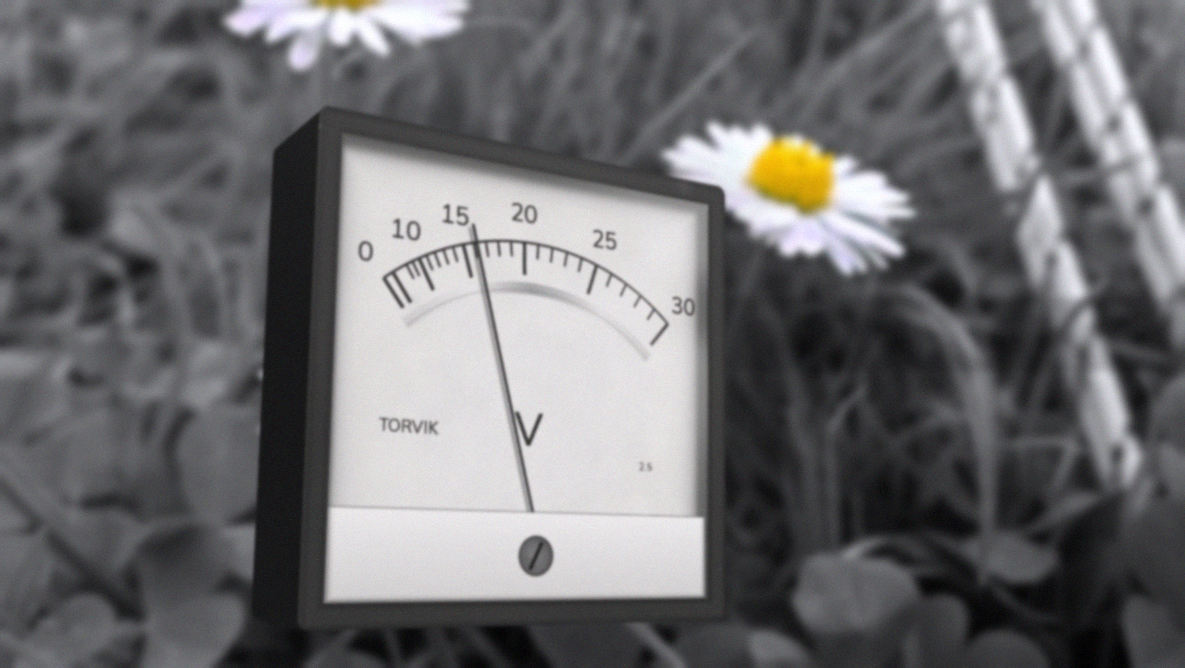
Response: V 16
